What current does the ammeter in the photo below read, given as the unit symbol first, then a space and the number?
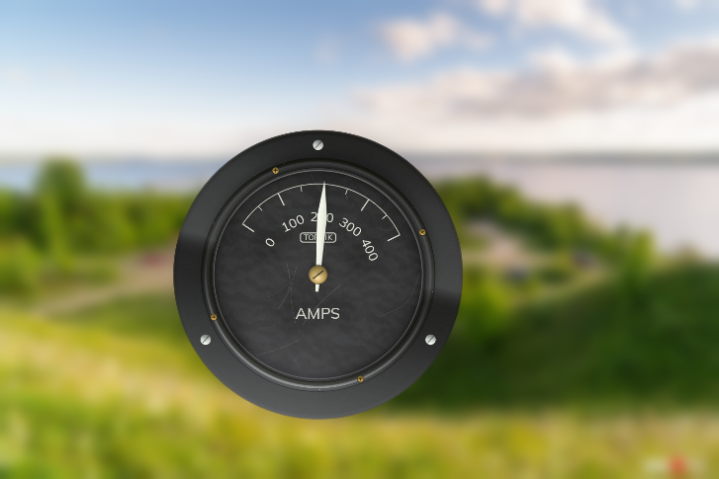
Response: A 200
